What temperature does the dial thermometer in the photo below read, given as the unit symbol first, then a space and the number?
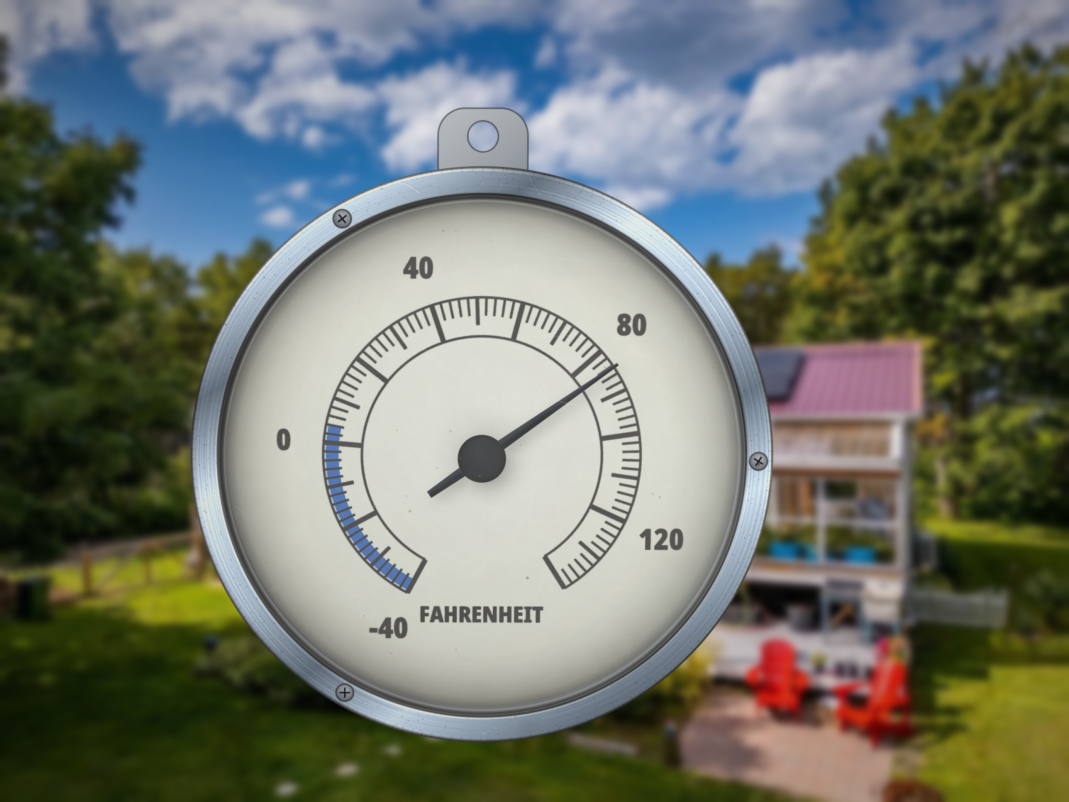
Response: °F 84
